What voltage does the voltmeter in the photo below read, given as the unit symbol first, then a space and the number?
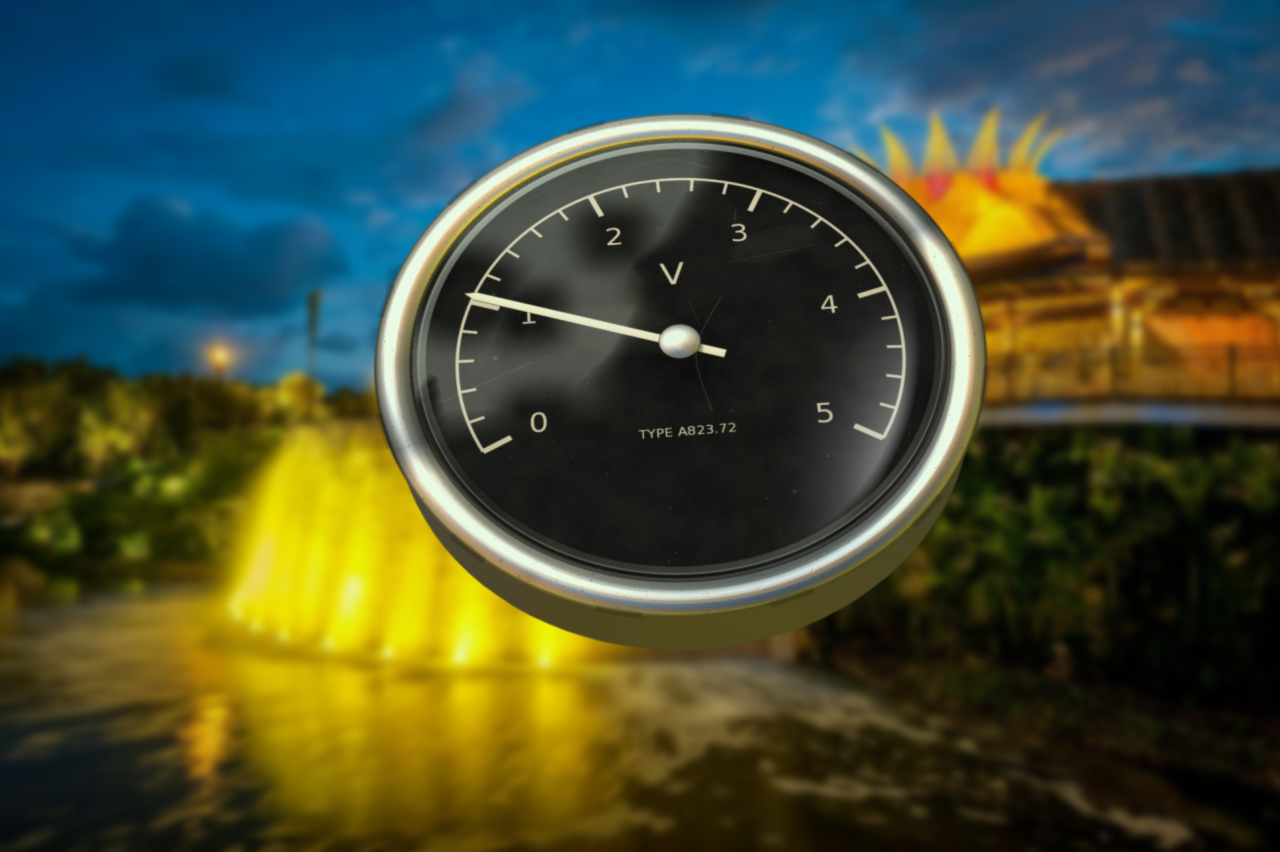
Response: V 1
